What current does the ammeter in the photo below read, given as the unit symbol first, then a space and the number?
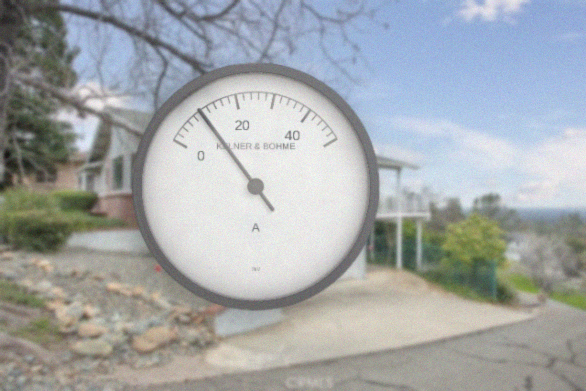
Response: A 10
